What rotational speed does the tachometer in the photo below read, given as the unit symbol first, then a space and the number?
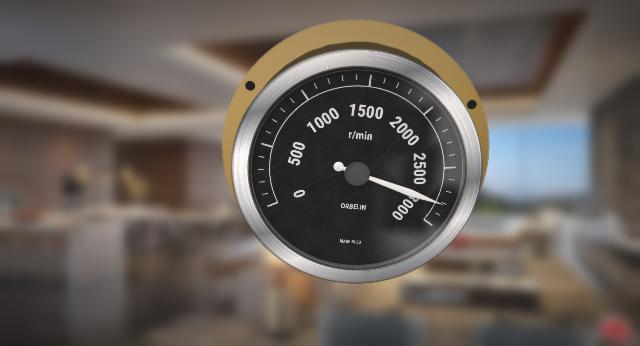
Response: rpm 2800
